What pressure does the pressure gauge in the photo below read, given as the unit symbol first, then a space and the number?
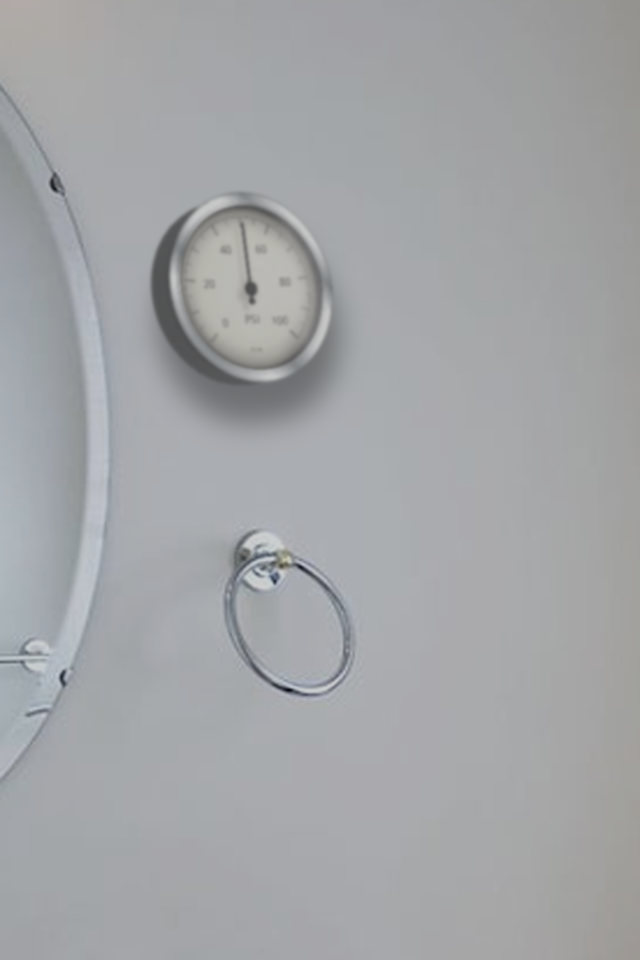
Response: psi 50
